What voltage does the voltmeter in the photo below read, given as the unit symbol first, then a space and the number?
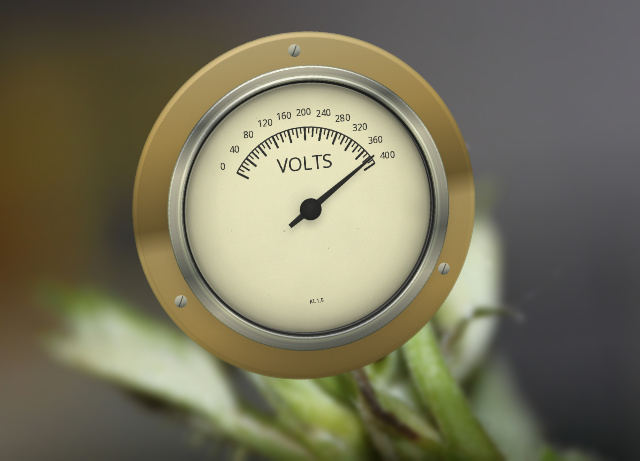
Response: V 380
